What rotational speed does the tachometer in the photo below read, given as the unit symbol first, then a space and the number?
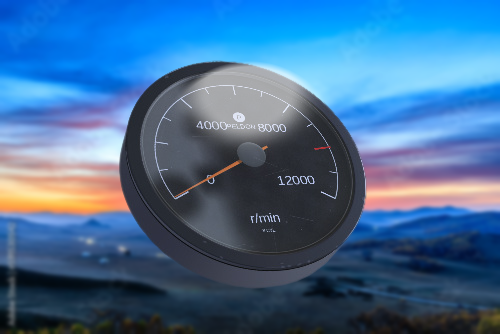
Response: rpm 0
